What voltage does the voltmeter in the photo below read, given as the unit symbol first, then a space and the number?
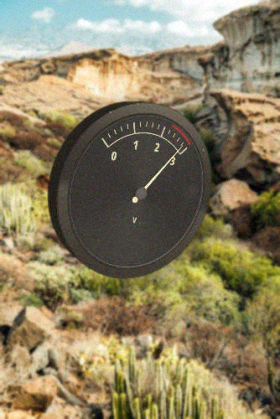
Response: V 2.8
